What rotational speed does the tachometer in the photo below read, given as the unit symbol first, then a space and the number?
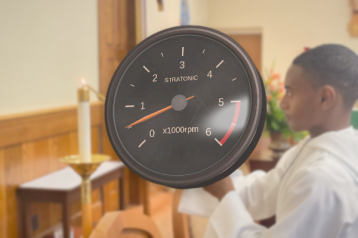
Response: rpm 500
